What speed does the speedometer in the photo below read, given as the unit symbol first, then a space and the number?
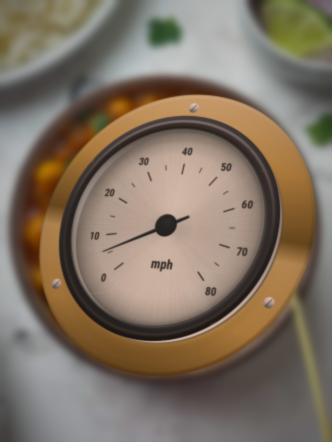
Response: mph 5
